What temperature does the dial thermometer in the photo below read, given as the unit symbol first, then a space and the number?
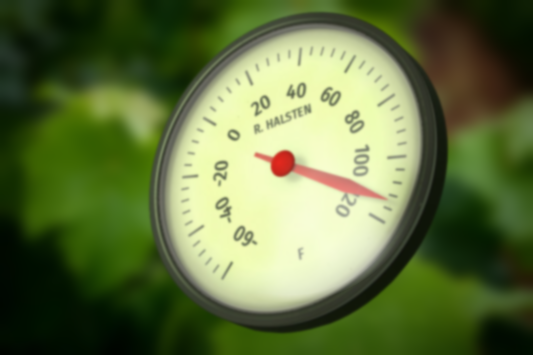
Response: °F 114
